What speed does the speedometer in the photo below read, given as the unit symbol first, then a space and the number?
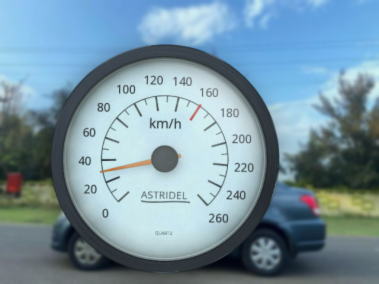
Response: km/h 30
